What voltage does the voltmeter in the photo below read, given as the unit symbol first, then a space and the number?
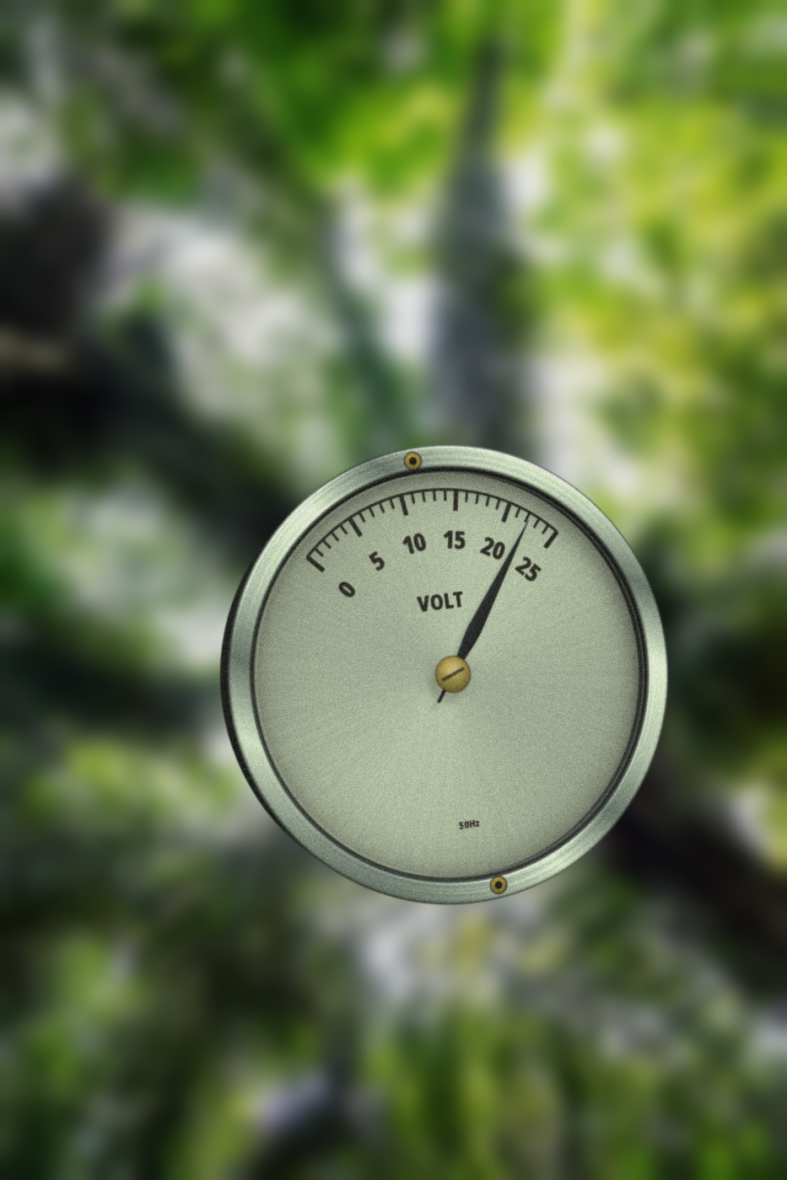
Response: V 22
